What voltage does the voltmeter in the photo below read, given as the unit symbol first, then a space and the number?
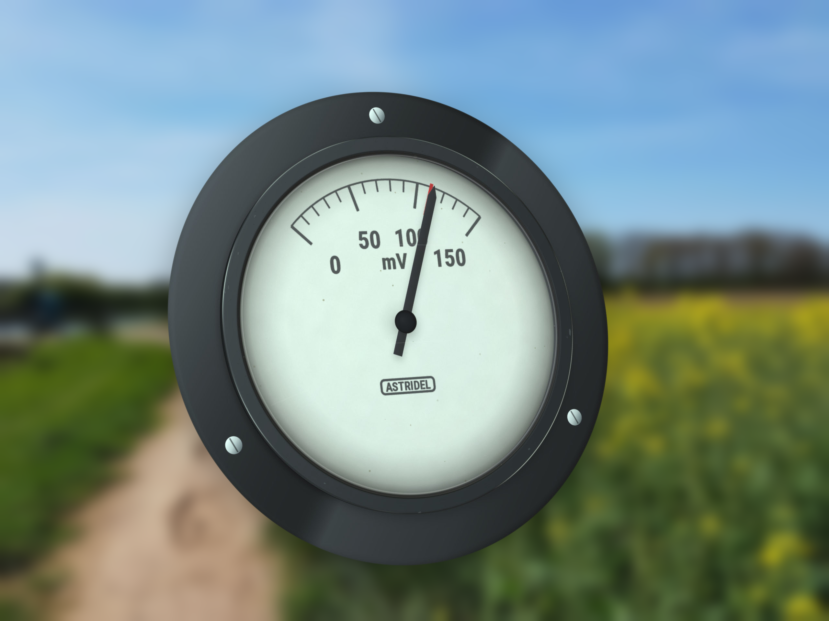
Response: mV 110
